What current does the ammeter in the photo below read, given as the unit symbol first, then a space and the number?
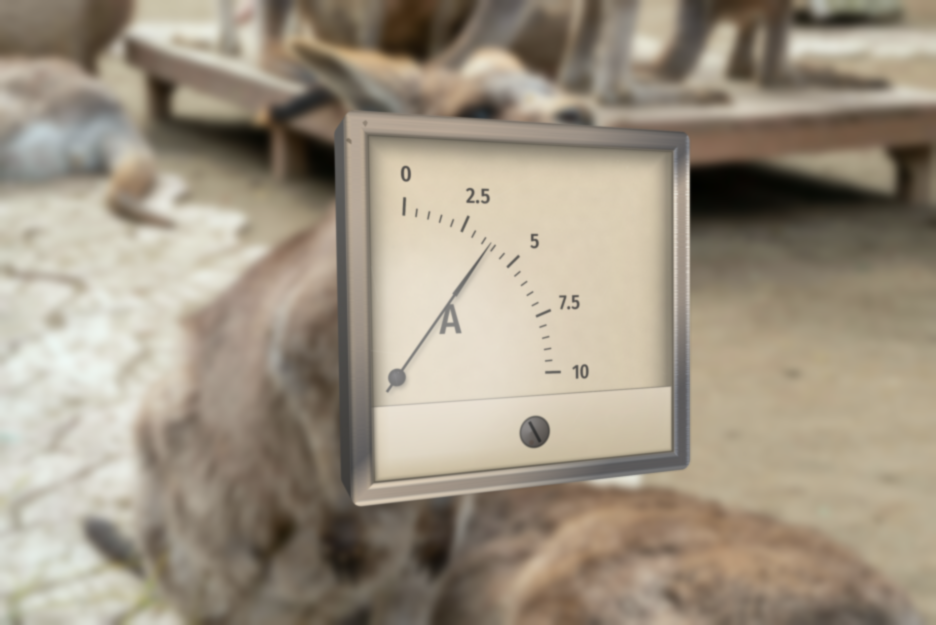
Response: A 3.75
